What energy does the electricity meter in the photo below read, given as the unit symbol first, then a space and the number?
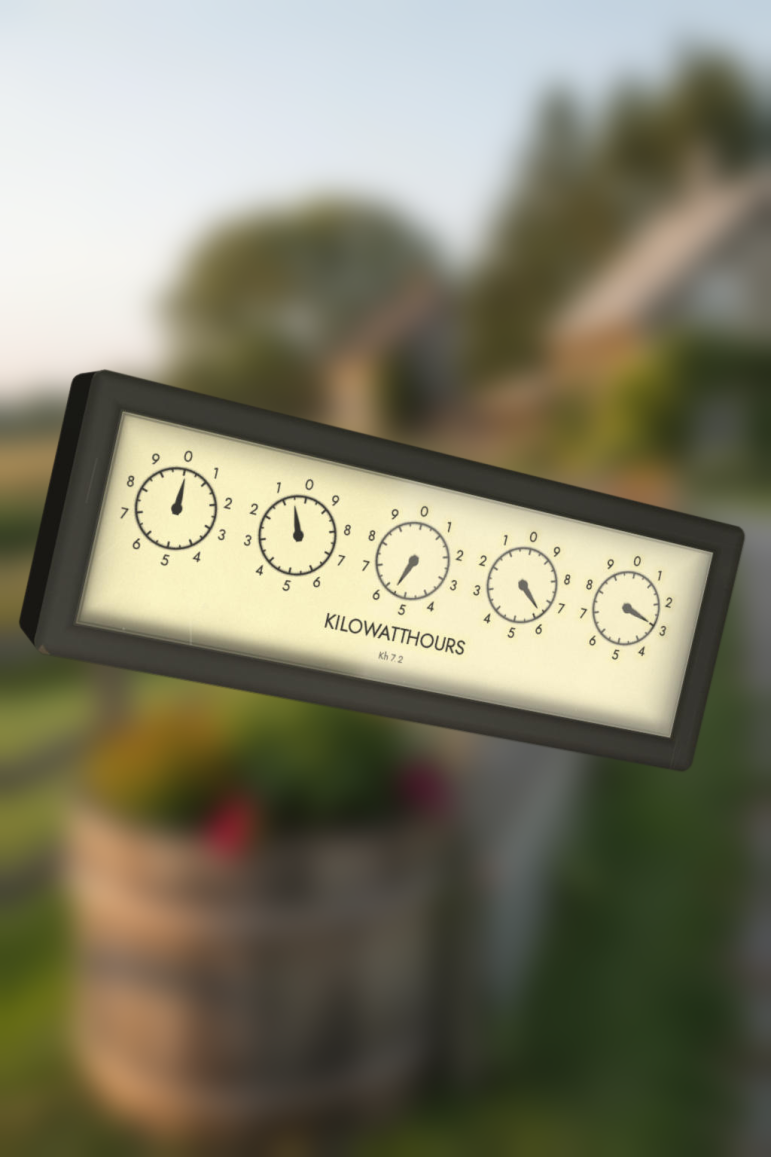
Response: kWh 563
